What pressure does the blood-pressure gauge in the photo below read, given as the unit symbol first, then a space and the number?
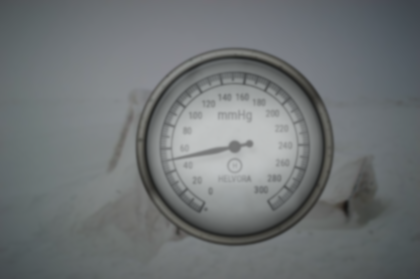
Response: mmHg 50
